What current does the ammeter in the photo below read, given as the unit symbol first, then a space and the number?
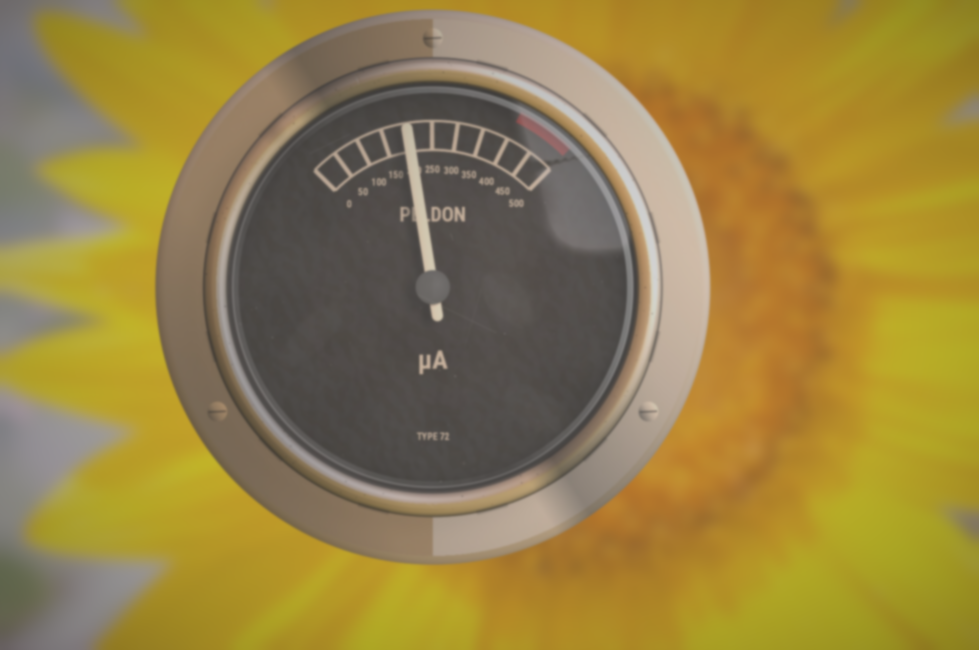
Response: µA 200
